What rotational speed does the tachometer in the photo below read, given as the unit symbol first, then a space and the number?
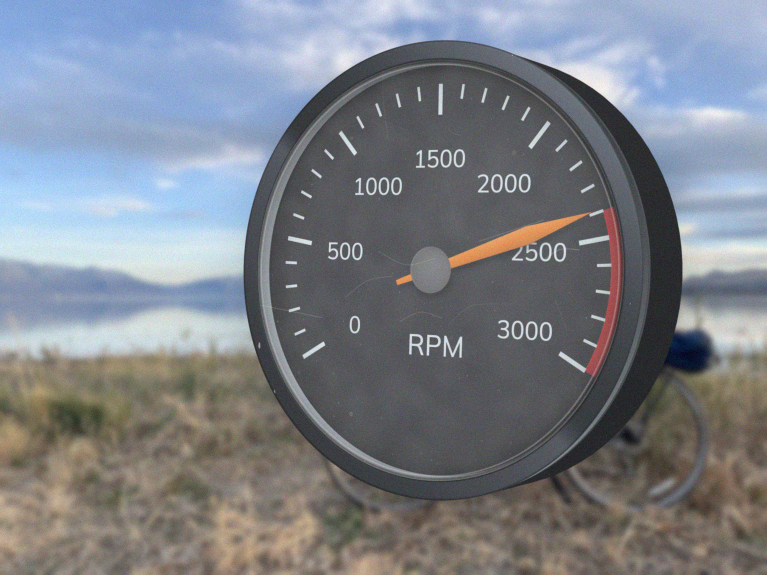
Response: rpm 2400
